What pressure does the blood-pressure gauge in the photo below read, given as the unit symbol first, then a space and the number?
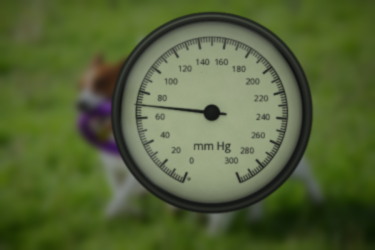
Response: mmHg 70
